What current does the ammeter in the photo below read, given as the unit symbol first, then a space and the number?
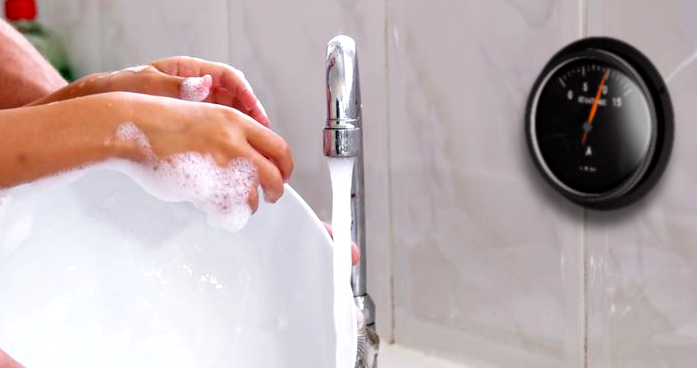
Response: A 10
